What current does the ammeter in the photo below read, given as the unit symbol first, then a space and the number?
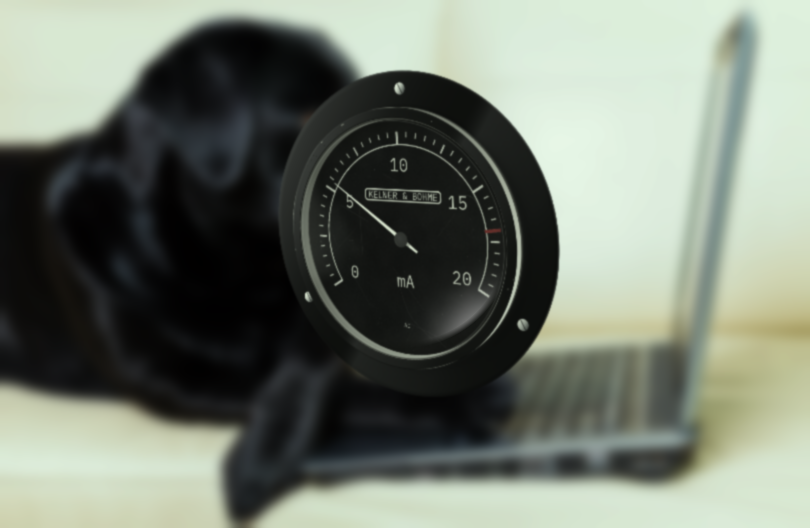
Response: mA 5.5
